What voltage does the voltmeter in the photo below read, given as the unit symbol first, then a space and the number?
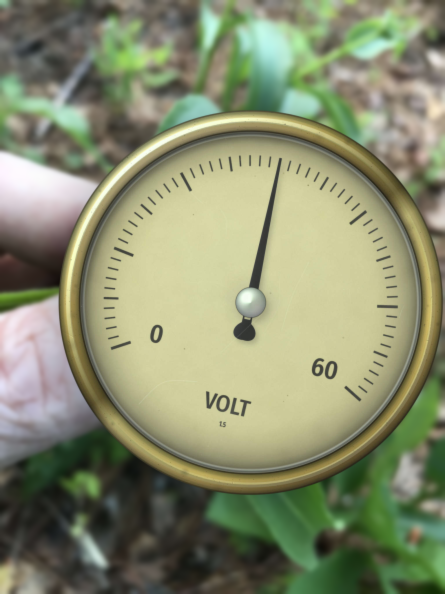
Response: V 30
